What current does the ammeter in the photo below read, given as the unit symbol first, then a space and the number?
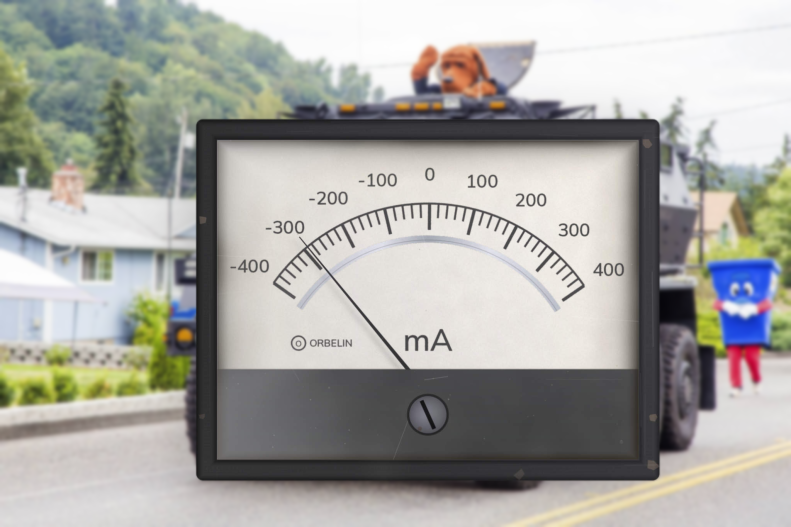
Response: mA -290
